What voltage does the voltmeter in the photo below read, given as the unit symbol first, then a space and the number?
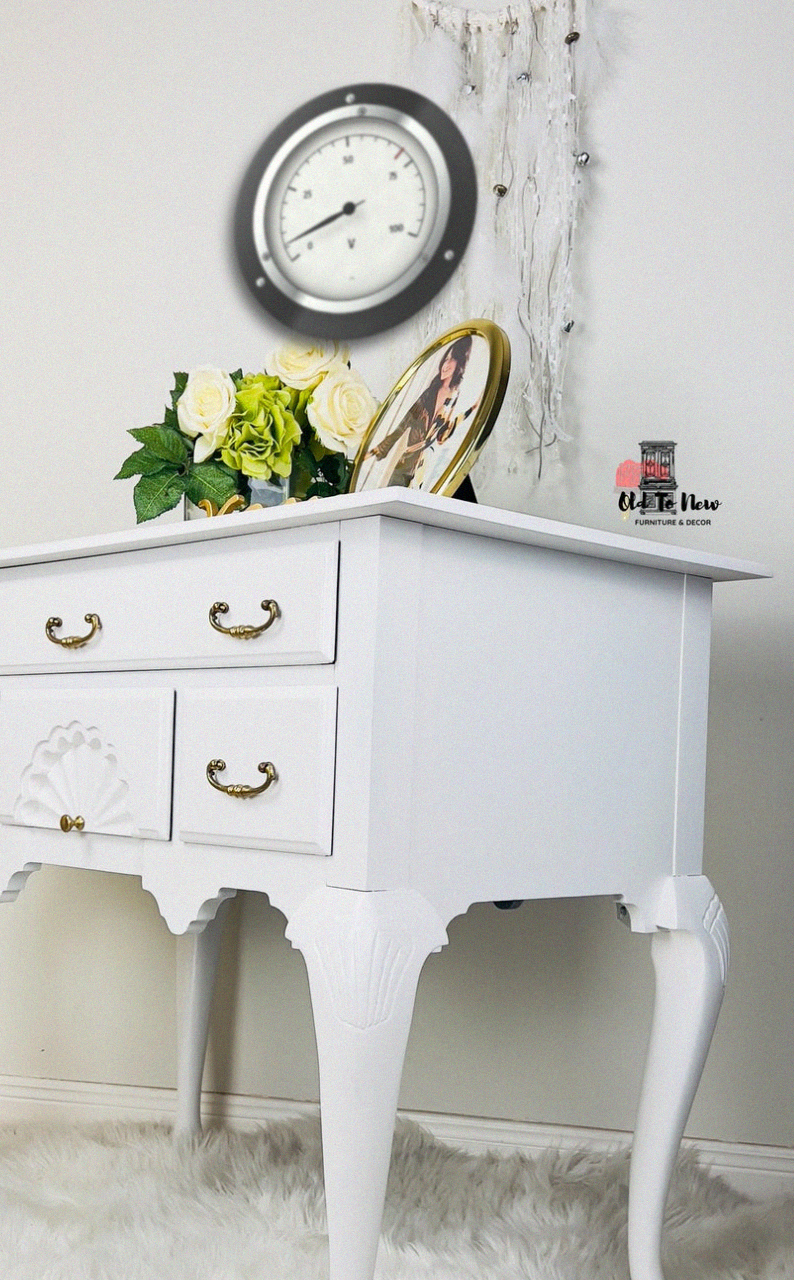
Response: V 5
